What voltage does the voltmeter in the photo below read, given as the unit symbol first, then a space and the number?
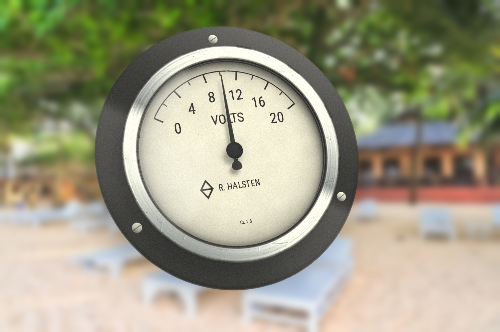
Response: V 10
